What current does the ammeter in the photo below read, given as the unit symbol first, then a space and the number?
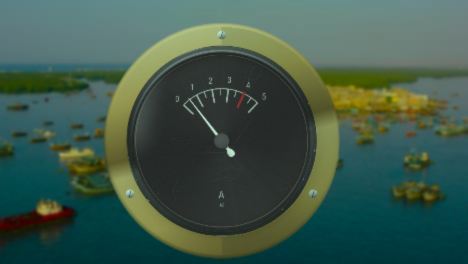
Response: A 0.5
